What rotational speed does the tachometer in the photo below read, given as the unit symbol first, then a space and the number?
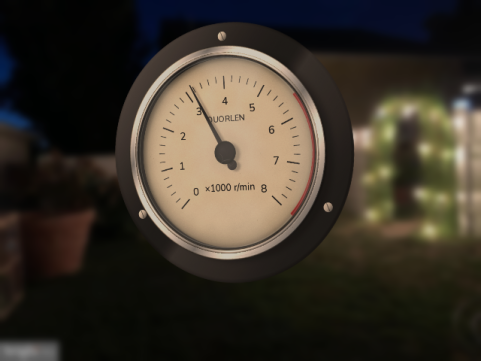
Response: rpm 3200
